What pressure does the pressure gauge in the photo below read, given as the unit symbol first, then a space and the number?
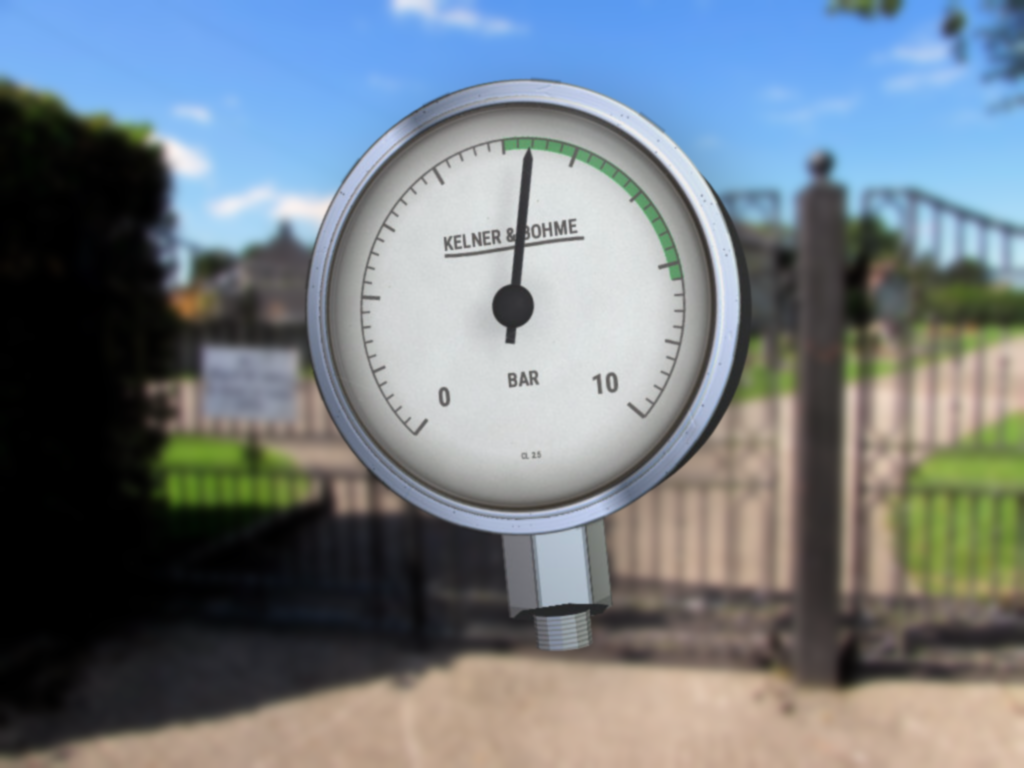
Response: bar 5.4
